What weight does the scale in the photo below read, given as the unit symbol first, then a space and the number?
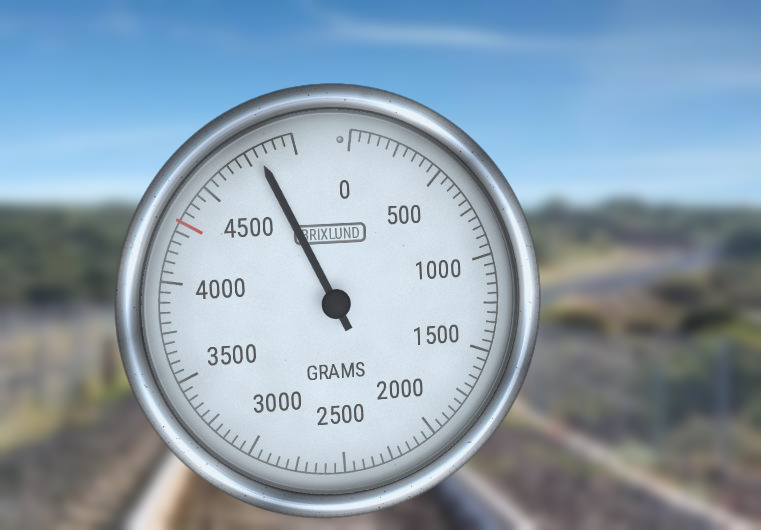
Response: g 4800
